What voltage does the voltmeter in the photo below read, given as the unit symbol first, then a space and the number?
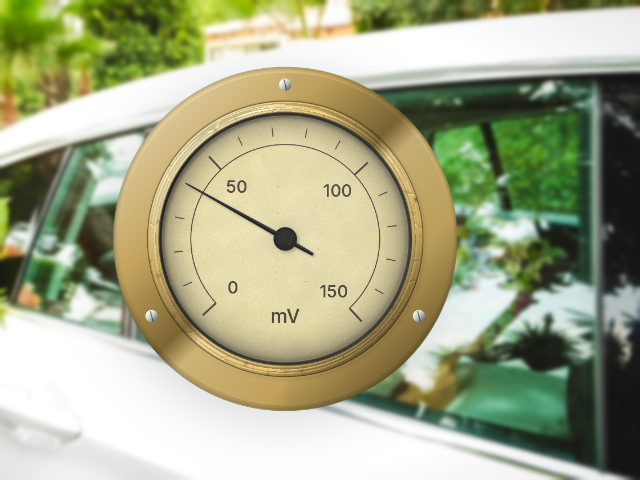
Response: mV 40
